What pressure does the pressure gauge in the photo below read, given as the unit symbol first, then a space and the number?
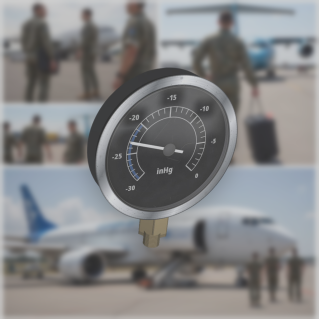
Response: inHg -23
